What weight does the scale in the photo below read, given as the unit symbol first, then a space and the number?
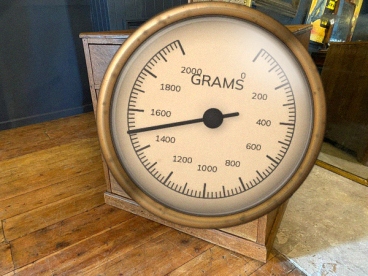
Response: g 1500
